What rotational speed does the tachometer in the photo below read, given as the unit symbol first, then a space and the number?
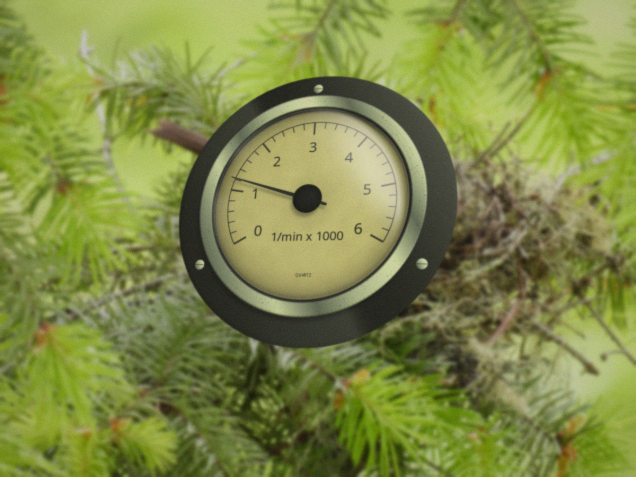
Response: rpm 1200
